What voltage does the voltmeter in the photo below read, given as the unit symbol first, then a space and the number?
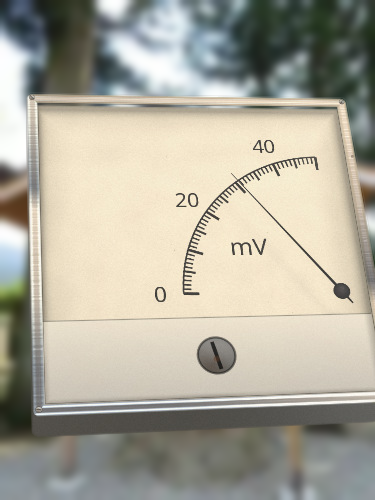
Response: mV 30
